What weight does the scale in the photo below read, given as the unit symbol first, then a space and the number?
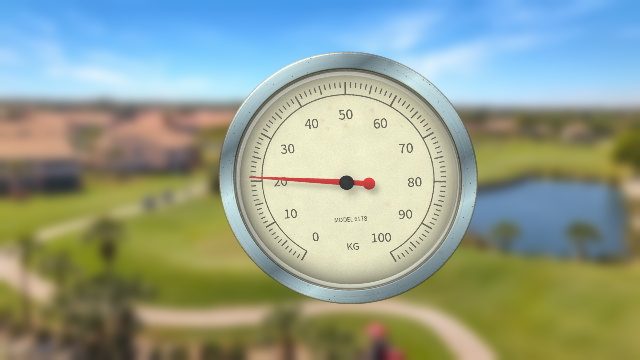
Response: kg 21
